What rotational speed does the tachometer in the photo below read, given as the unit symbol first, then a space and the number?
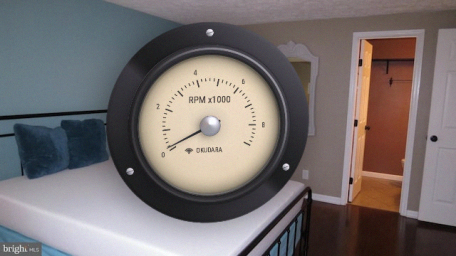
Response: rpm 200
